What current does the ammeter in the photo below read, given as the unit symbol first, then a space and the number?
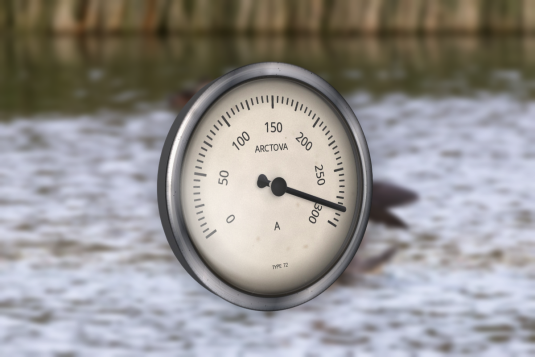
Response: A 285
